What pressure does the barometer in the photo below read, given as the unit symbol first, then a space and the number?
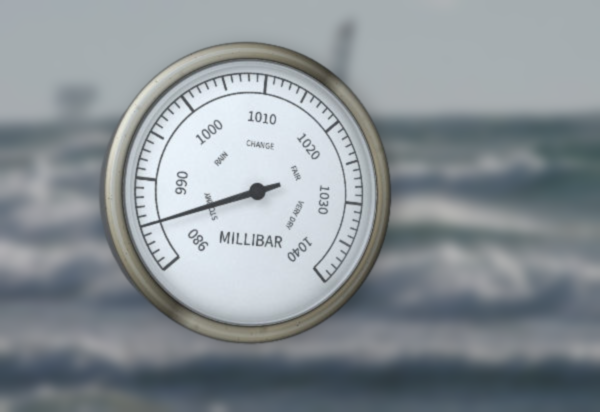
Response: mbar 985
